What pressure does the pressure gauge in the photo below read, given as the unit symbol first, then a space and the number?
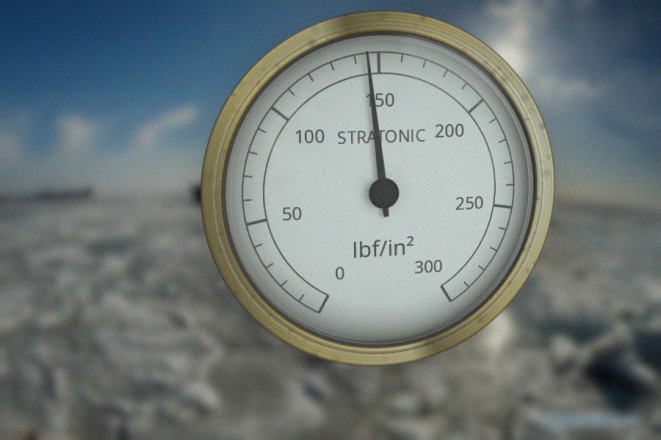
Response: psi 145
